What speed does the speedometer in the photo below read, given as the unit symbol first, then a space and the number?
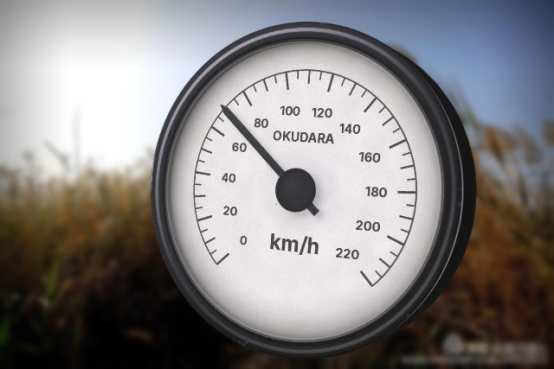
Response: km/h 70
